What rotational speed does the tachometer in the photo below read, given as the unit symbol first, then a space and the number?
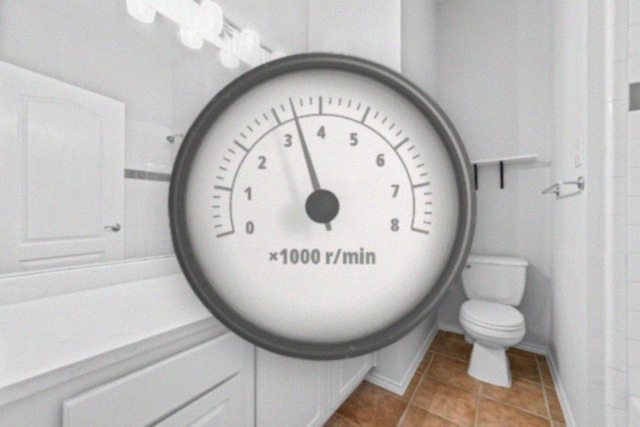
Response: rpm 3400
